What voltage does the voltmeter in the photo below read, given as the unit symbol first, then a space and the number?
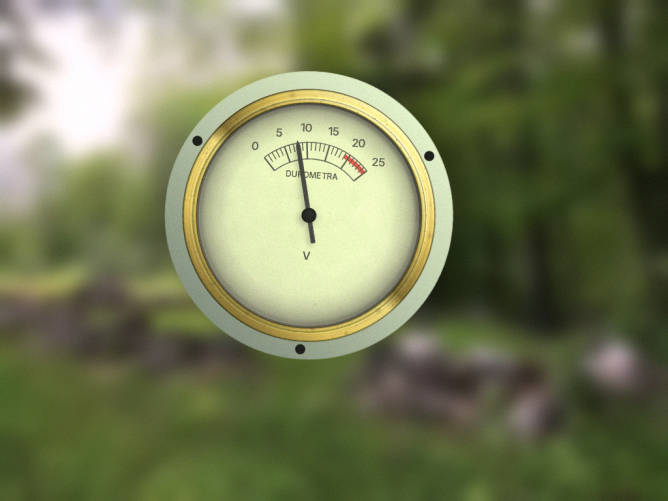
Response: V 8
